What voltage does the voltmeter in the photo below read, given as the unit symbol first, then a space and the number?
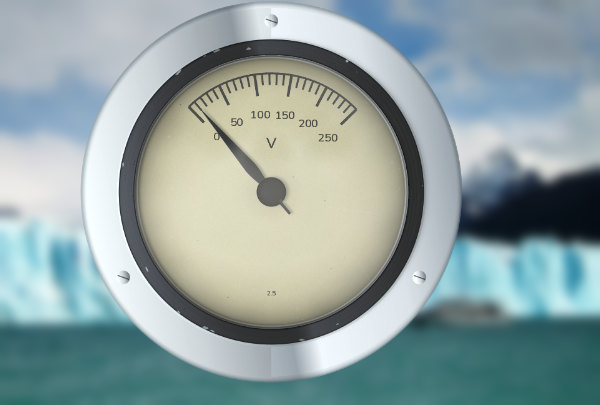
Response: V 10
